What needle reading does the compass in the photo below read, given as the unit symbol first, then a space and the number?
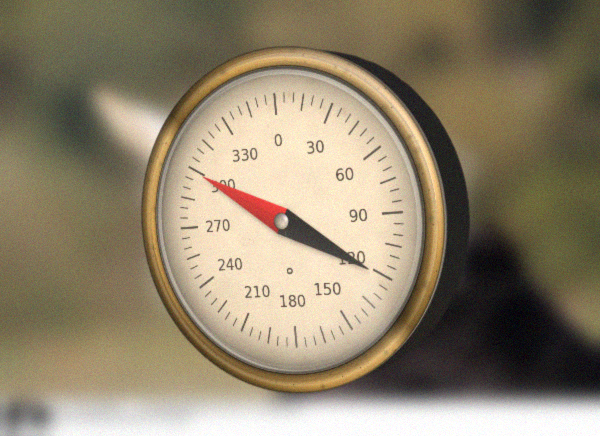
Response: ° 300
